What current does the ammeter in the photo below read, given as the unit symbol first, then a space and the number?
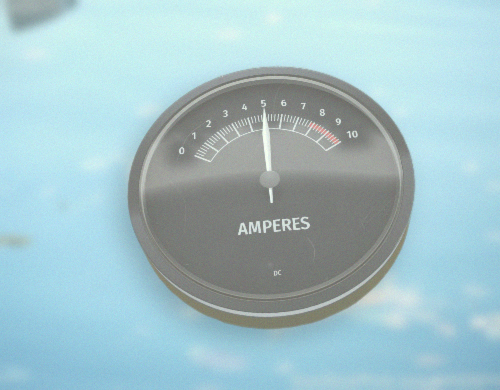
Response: A 5
